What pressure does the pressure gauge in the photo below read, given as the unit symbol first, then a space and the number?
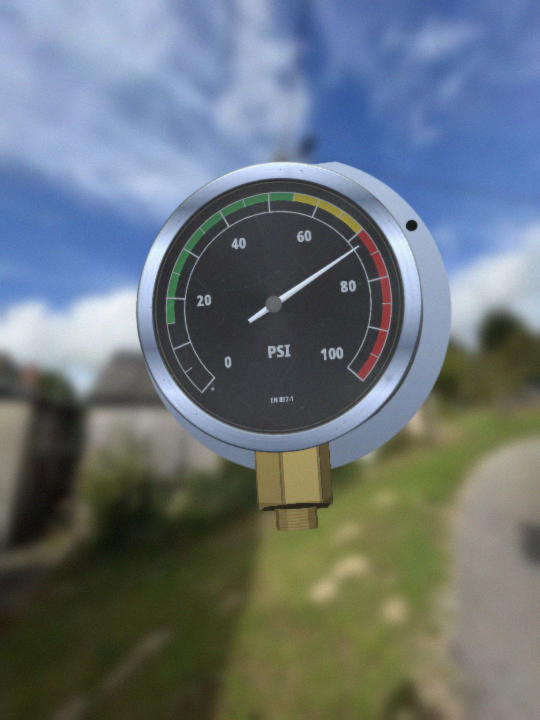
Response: psi 72.5
